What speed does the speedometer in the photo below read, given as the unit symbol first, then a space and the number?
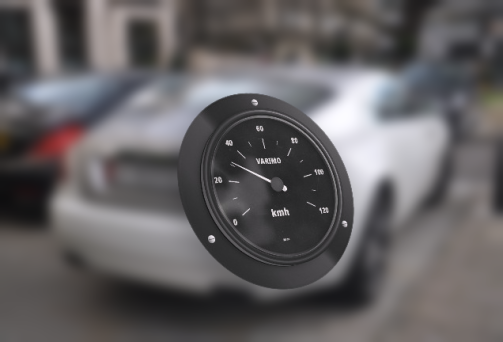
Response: km/h 30
